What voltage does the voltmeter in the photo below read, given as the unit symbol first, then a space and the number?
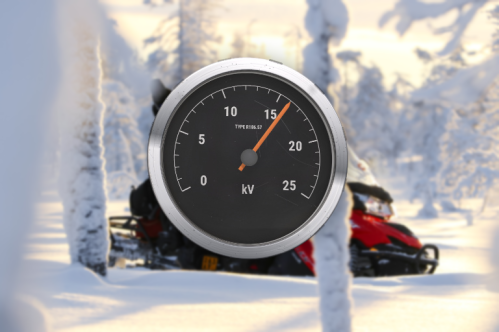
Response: kV 16
